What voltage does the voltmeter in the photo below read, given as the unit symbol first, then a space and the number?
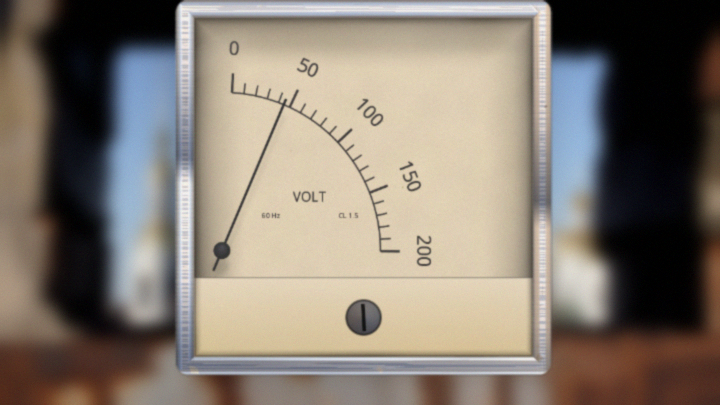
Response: V 45
